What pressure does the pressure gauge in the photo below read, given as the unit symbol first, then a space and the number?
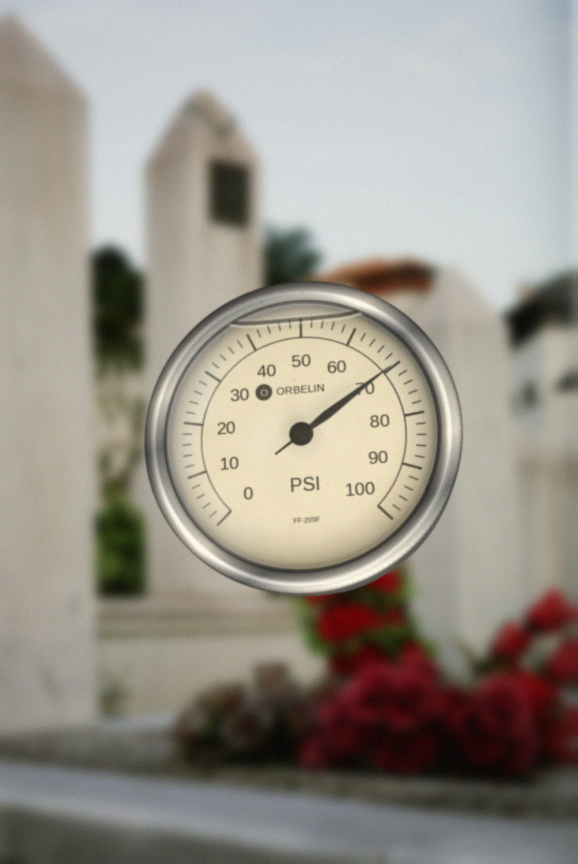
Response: psi 70
